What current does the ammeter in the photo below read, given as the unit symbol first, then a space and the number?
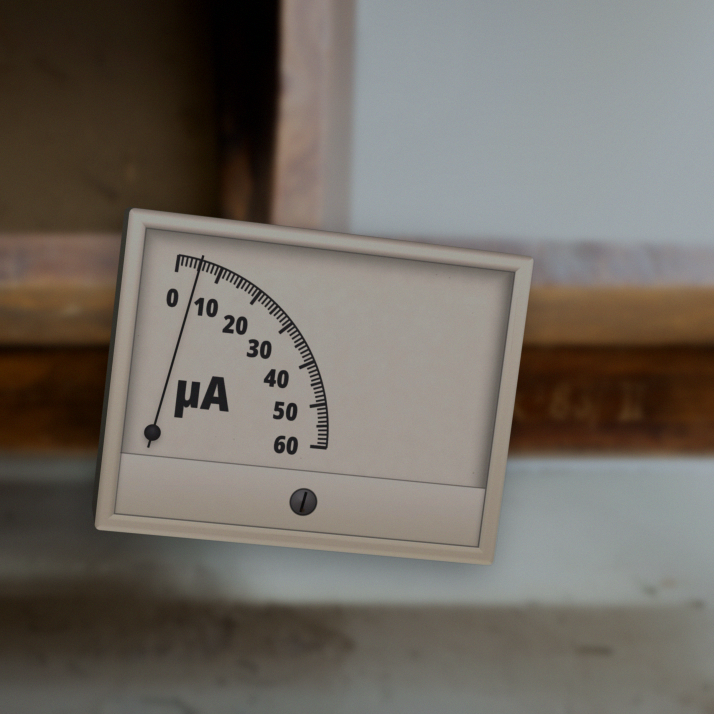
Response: µA 5
